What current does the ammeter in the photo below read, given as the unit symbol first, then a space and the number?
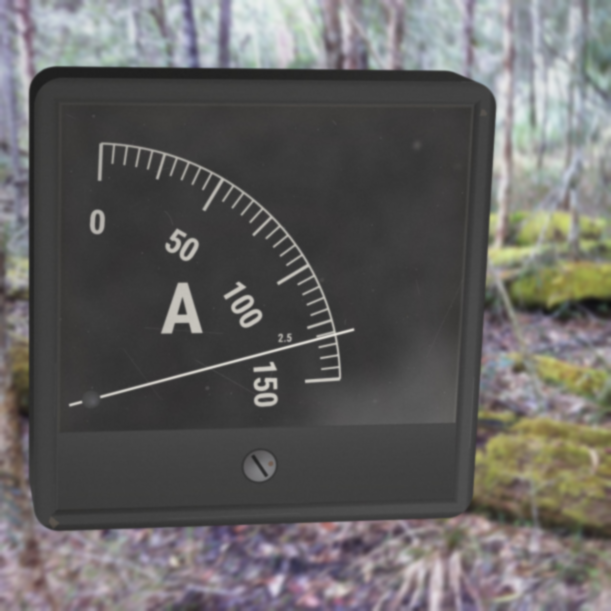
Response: A 130
